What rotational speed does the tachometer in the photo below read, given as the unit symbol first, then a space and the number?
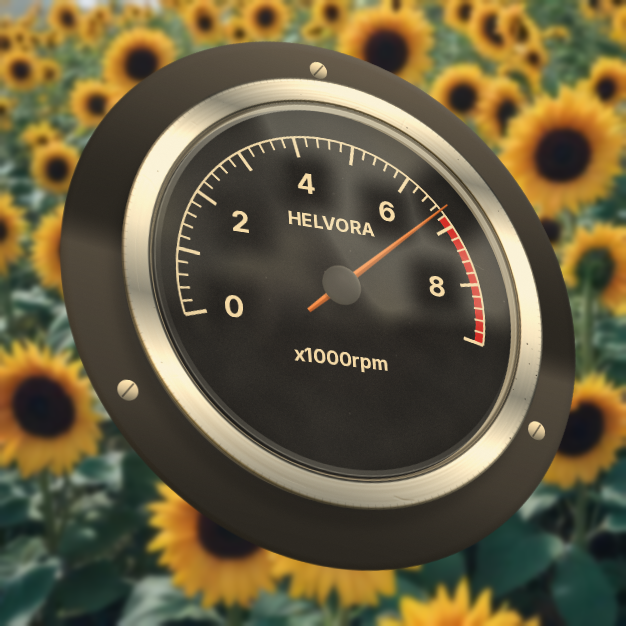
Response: rpm 6700
